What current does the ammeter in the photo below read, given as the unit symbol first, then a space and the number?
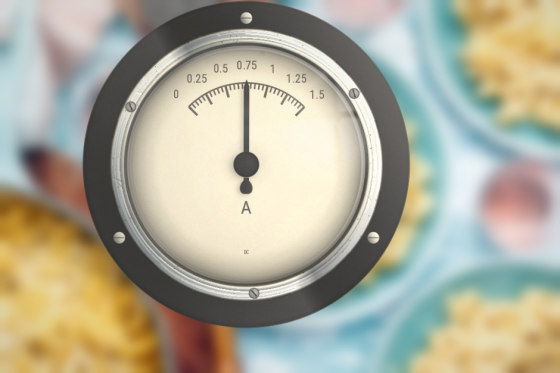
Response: A 0.75
